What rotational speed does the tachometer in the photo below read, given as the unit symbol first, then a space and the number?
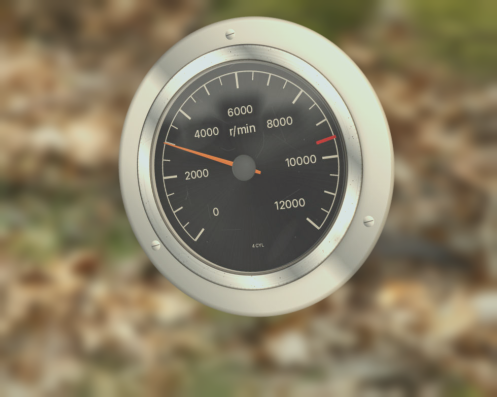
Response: rpm 3000
